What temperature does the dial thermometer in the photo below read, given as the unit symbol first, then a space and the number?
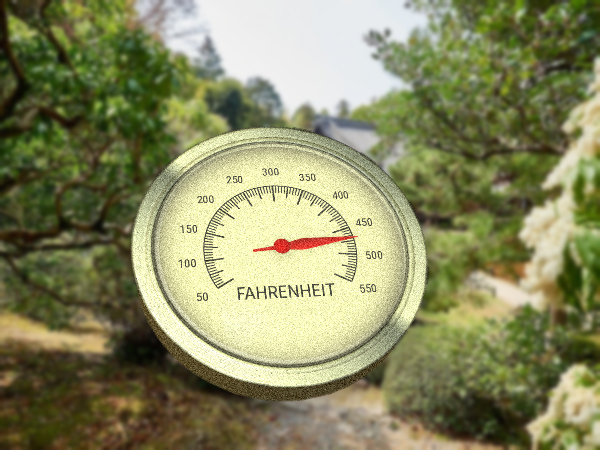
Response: °F 475
